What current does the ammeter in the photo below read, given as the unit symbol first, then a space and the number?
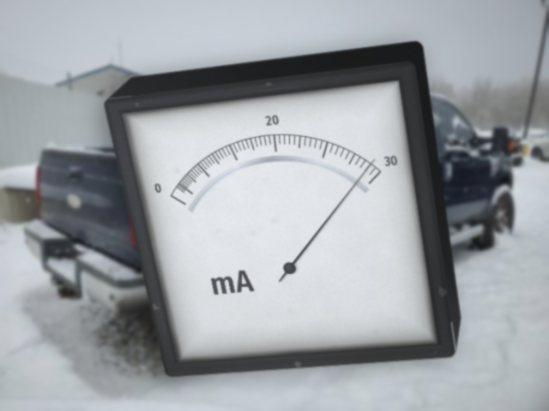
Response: mA 29
